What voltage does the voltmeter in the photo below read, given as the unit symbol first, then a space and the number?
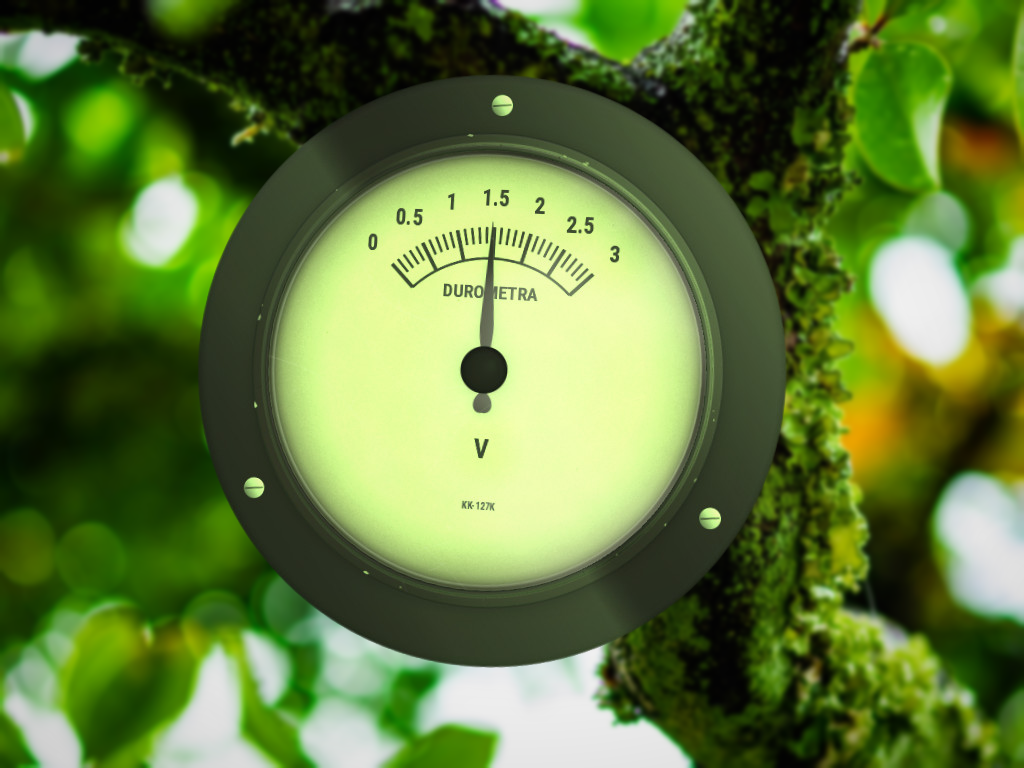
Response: V 1.5
